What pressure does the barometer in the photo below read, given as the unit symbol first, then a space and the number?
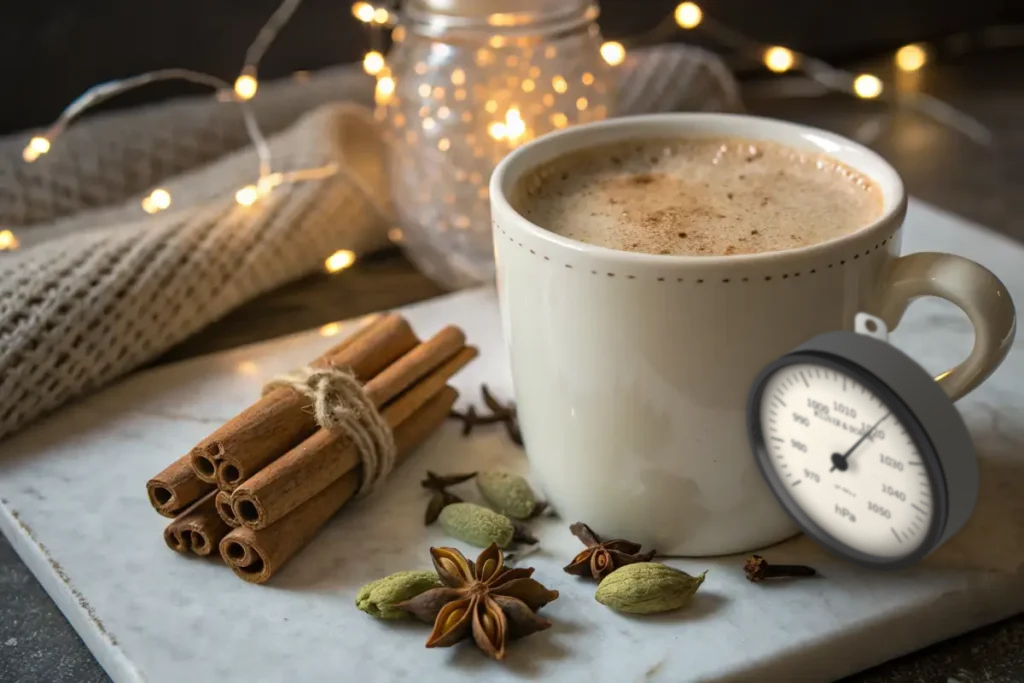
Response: hPa 1020
